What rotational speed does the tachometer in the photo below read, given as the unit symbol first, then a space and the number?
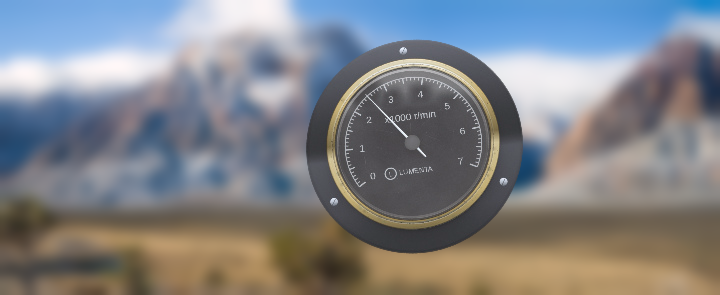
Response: rpm 2500
